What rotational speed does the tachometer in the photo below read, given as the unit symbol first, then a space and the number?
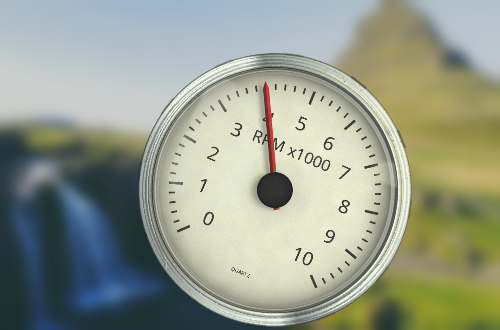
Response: rpm 4000
